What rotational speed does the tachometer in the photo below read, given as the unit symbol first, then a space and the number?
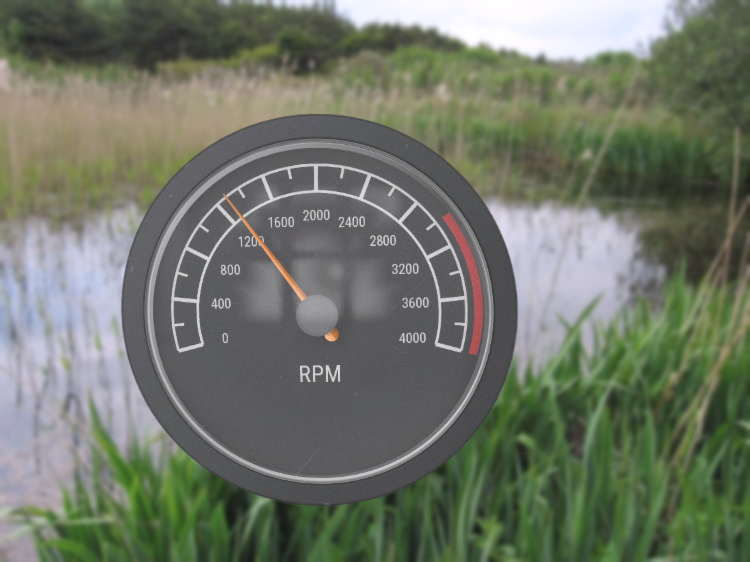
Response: rpm 1300
